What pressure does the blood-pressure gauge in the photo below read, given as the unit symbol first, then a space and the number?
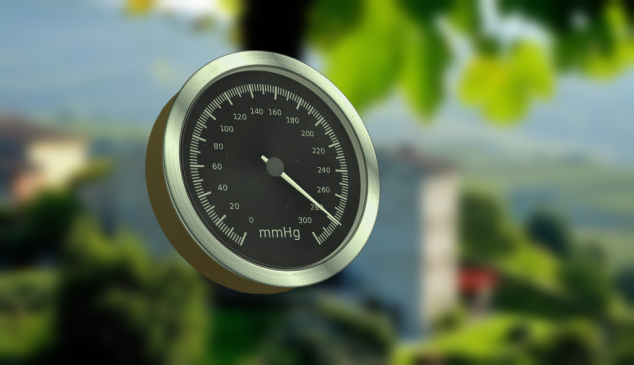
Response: mmHg 280
